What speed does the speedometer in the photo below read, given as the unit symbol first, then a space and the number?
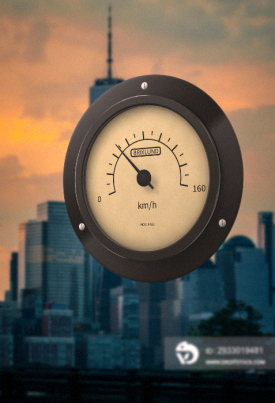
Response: km/h 50
